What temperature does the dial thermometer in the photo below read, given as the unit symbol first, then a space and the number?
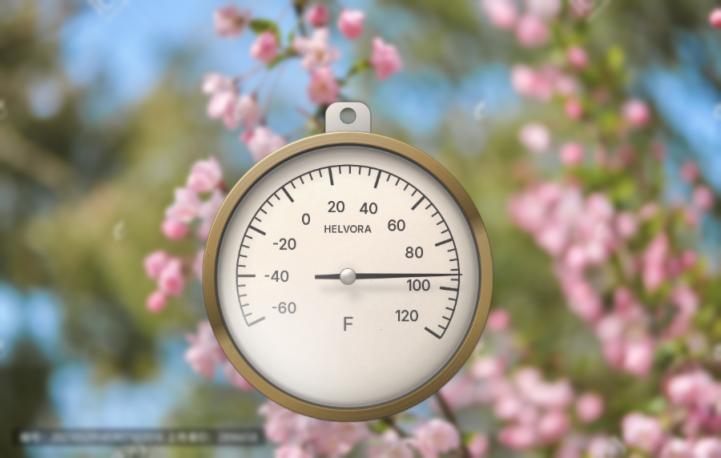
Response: °F 94
